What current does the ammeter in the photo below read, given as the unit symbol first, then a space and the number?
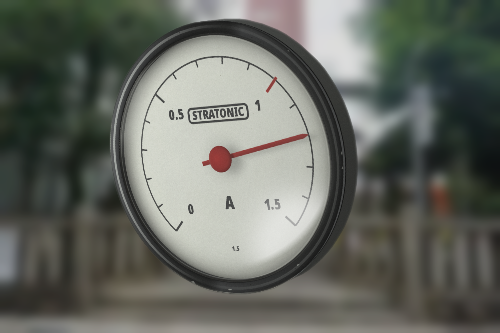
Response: A 1.2
